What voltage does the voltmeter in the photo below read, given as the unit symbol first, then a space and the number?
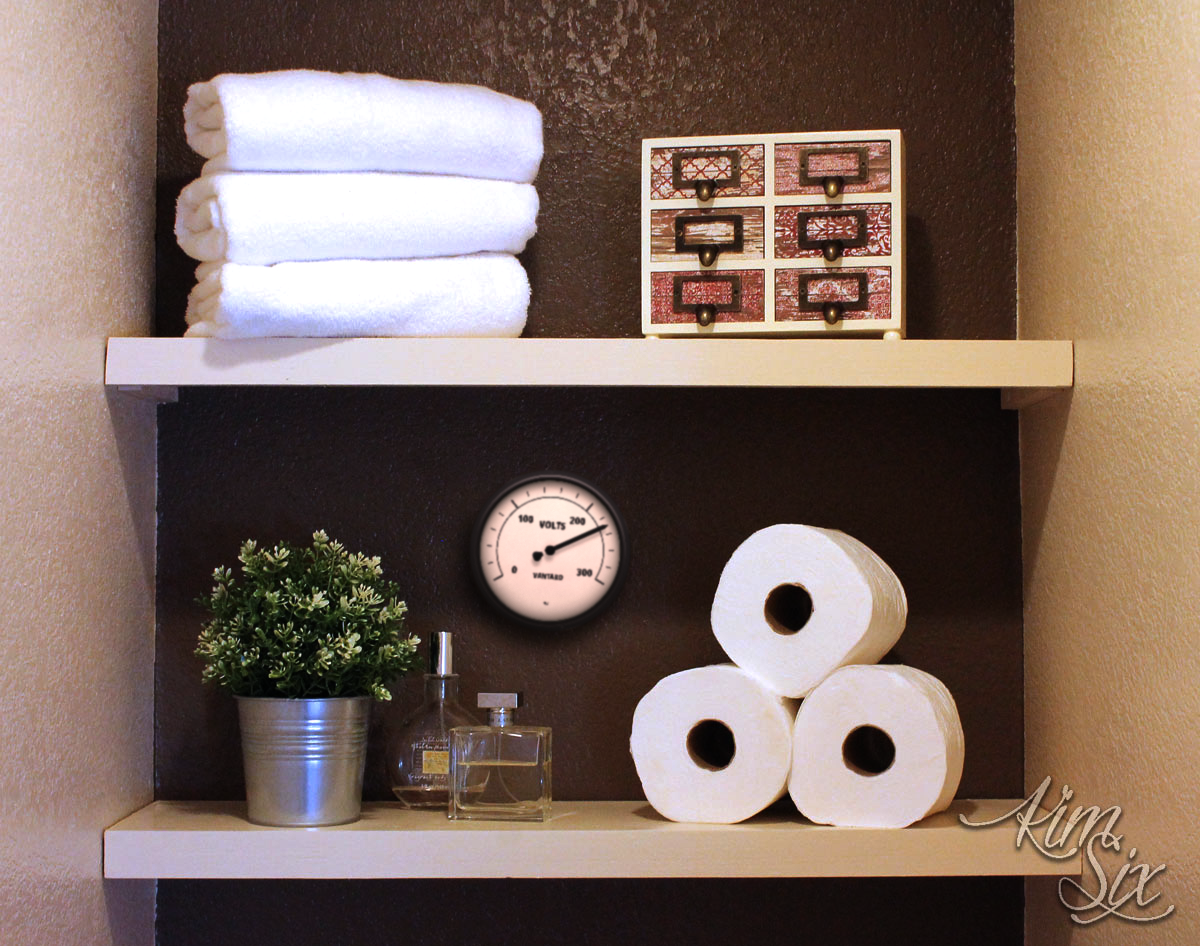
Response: V 230
